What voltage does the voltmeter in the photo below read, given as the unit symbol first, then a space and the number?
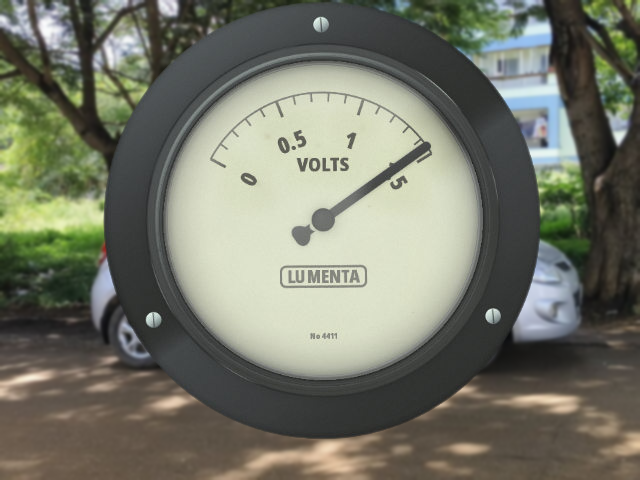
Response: V 1.45
